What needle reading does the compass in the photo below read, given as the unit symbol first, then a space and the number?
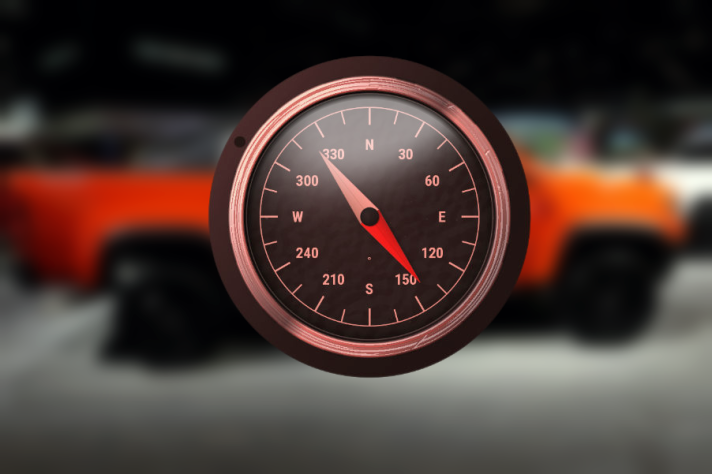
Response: ° 142.5
